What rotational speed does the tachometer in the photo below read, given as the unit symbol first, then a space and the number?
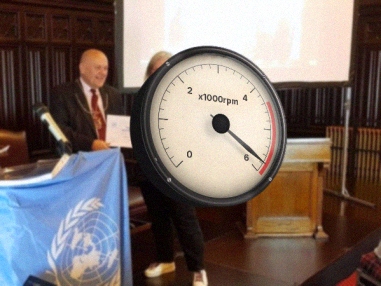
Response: rpm 5800
